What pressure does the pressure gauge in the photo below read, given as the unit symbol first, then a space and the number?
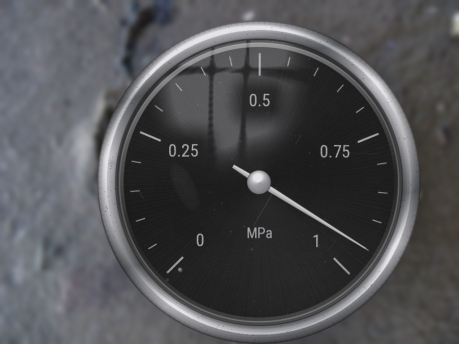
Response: MPa 0.95
